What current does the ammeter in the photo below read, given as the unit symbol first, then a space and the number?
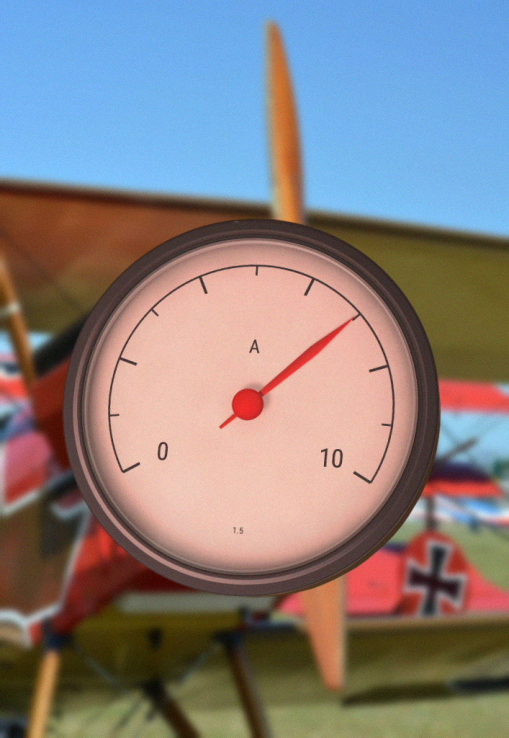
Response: A 7
